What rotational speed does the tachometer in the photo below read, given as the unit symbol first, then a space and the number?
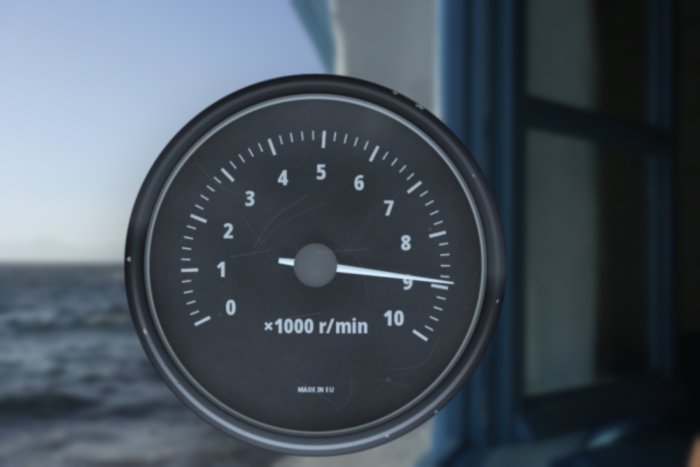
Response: rpm 8900
